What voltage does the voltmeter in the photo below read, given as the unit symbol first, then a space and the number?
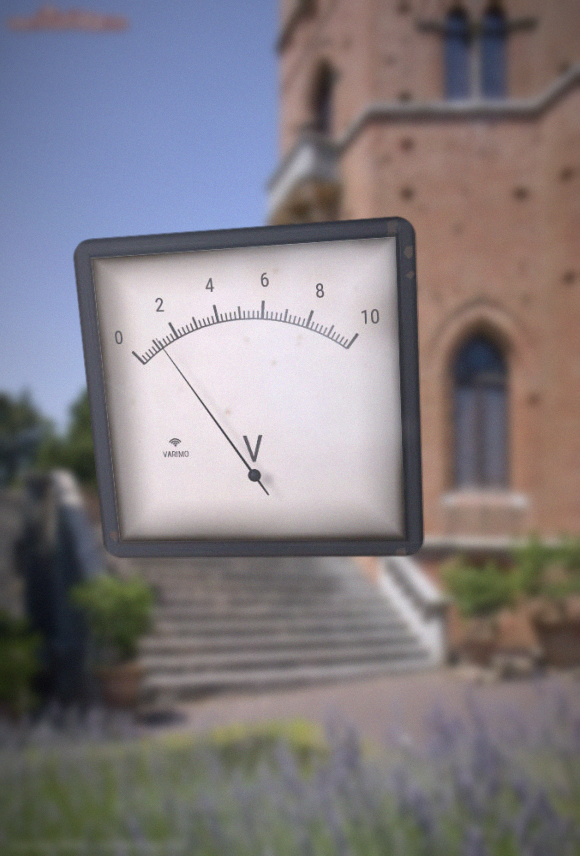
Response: V 1.2
